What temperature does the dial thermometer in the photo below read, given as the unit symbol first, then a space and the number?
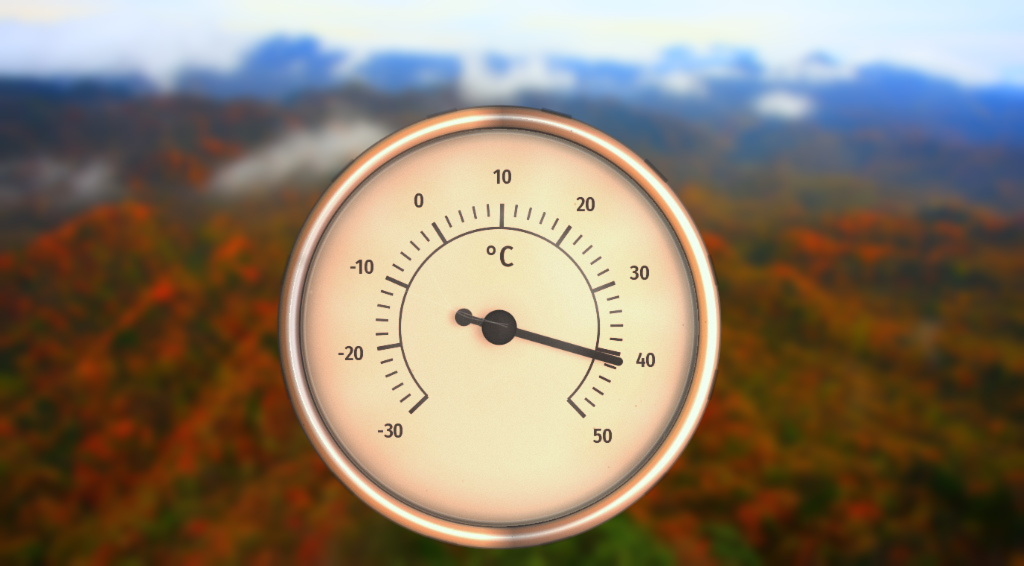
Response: °C 41
